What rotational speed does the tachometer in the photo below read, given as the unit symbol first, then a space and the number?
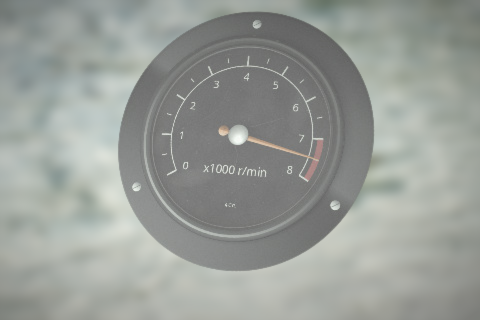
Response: rpm 7500
